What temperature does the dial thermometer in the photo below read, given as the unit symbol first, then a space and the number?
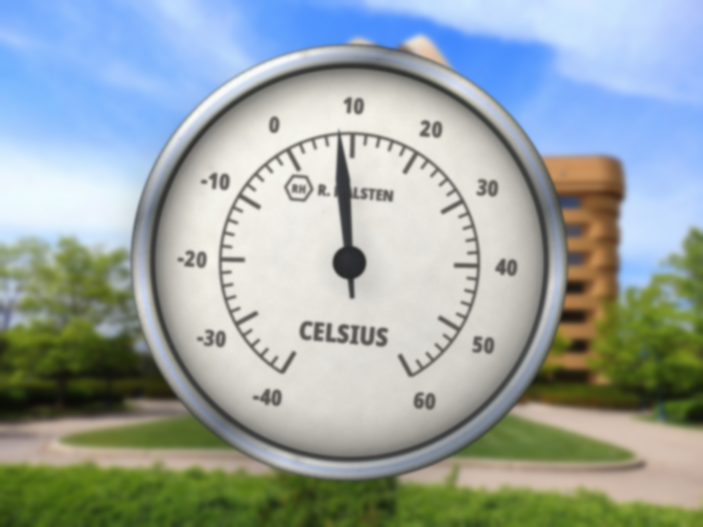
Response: °C 8
